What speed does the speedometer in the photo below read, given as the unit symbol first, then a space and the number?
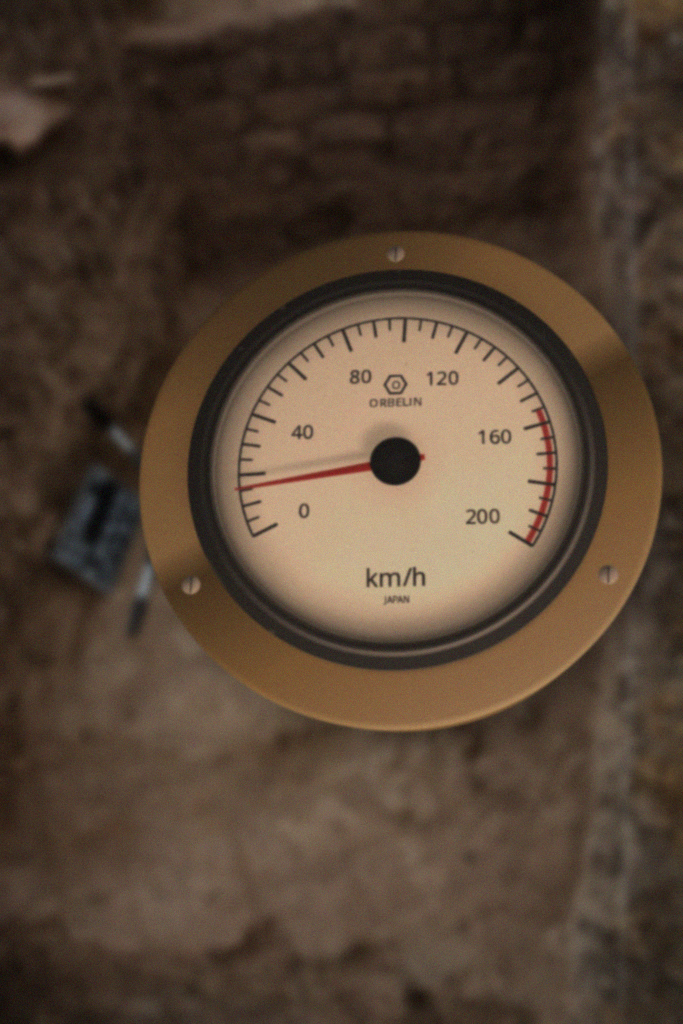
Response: km/h 15
